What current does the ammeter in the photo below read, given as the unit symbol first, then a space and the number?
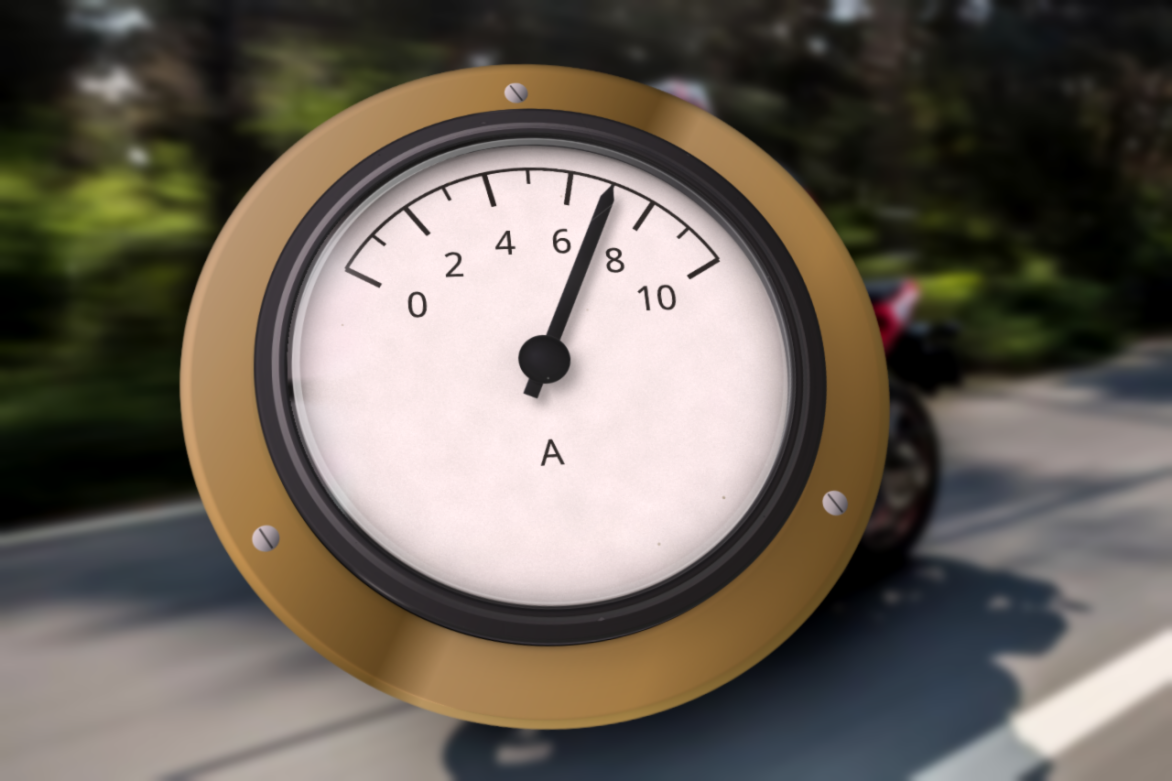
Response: A 7
